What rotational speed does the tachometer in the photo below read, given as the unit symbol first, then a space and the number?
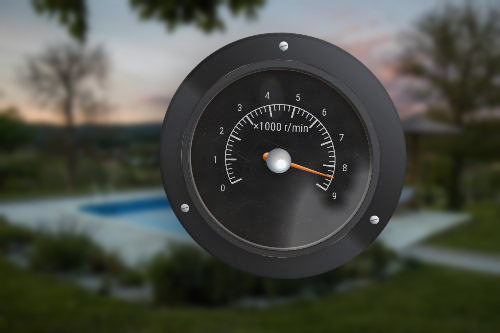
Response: rpm 8400
